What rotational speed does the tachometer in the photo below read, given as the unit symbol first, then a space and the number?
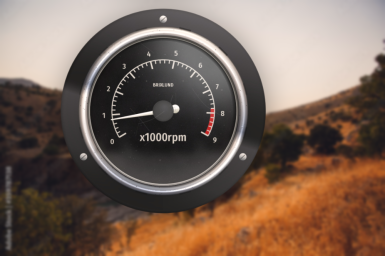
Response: rpm 800
